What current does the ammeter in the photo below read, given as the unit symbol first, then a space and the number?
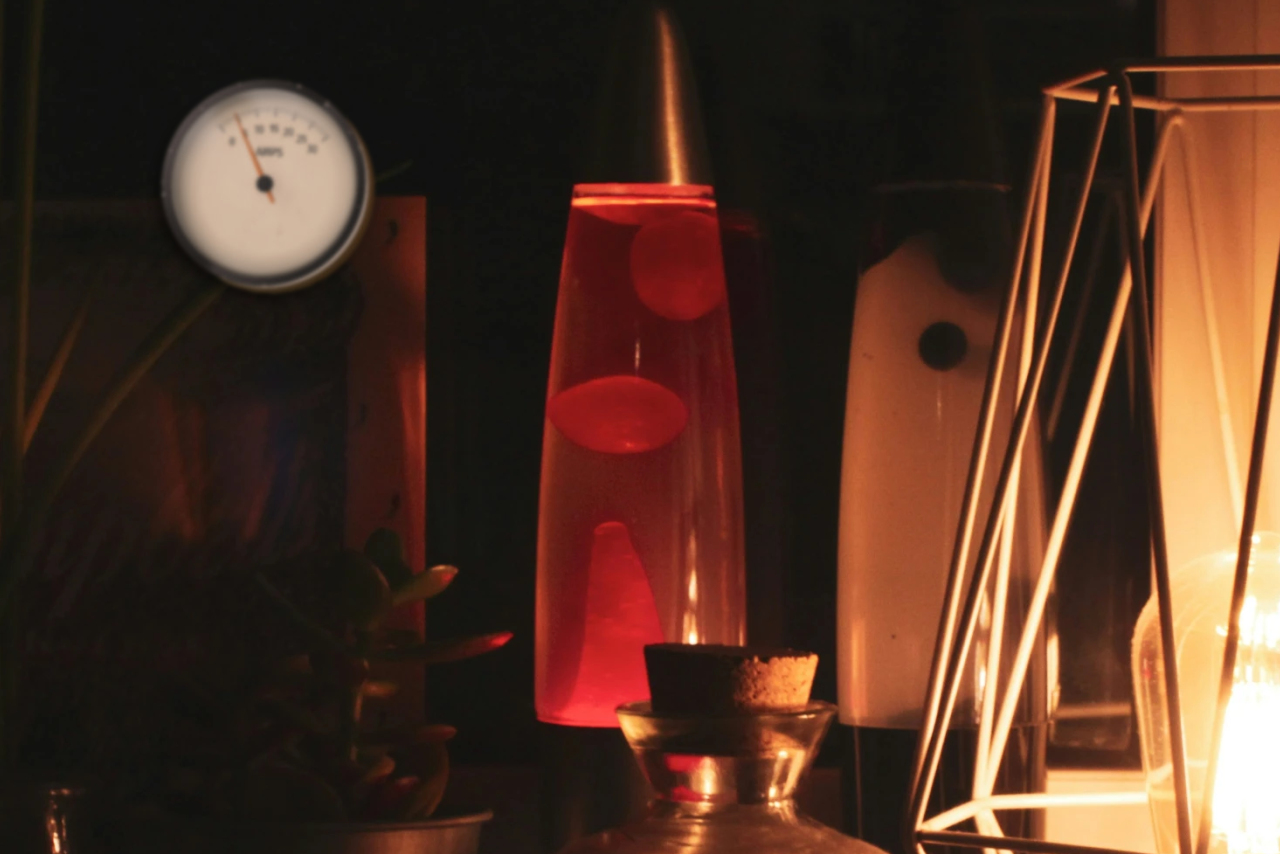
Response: A 5
